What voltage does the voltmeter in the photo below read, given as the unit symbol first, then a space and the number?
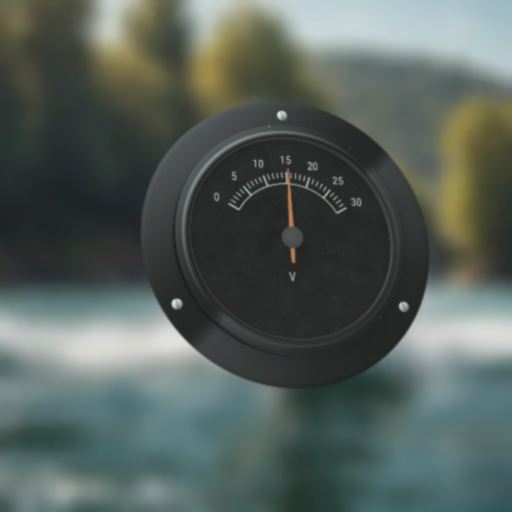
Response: V 15
